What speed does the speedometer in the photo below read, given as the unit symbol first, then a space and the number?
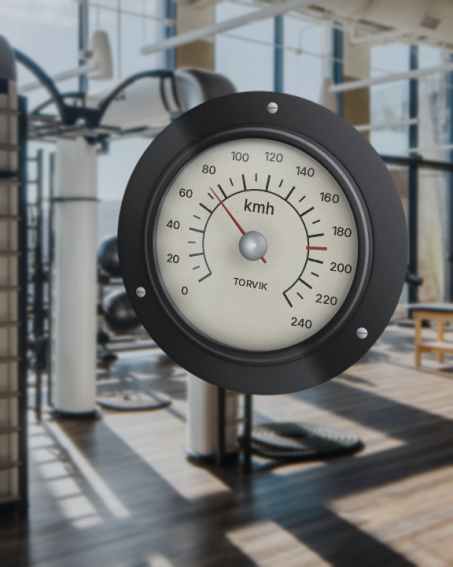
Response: km/h 75
